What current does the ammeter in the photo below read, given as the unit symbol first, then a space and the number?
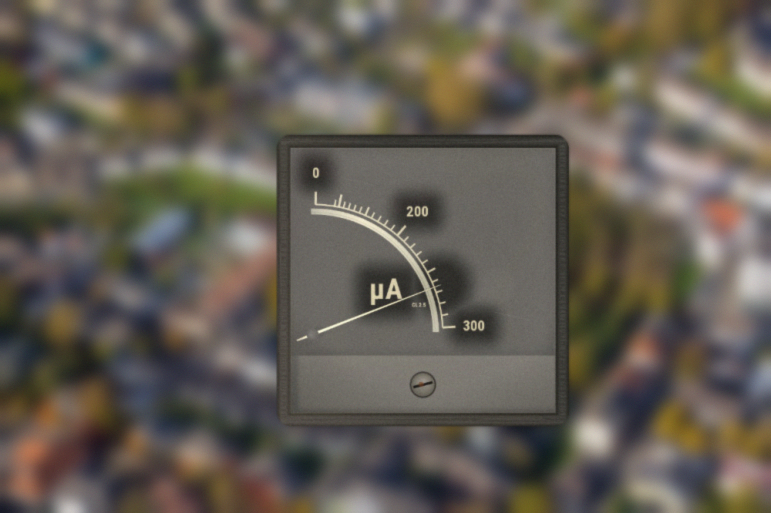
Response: µA 265
